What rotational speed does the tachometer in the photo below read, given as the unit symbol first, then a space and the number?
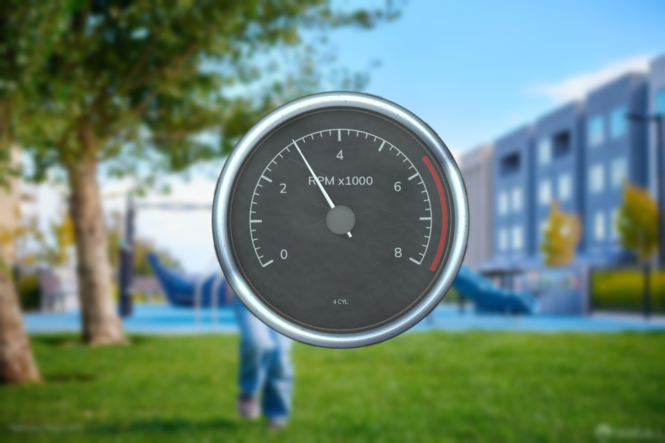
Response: rpm 3000
